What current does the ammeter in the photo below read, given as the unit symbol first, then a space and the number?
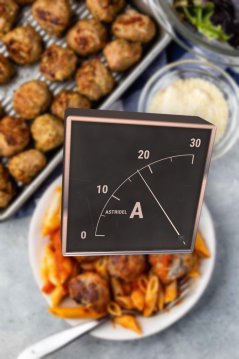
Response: A 17.5
